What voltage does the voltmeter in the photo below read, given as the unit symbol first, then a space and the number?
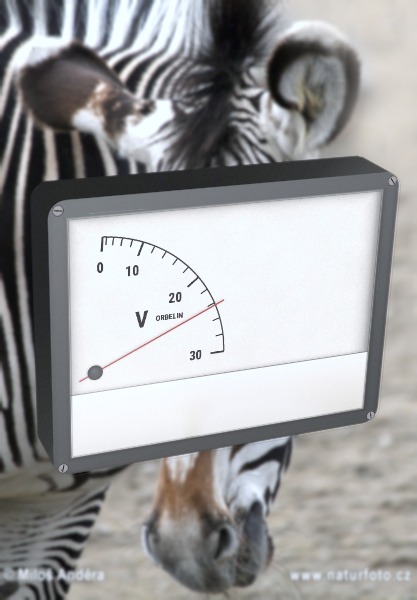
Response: V 24
